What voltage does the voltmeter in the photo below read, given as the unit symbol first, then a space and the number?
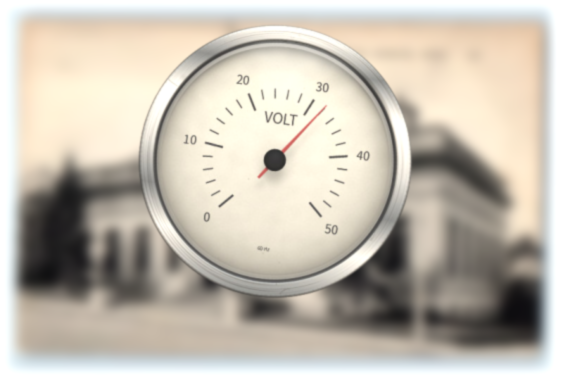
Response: V 32
